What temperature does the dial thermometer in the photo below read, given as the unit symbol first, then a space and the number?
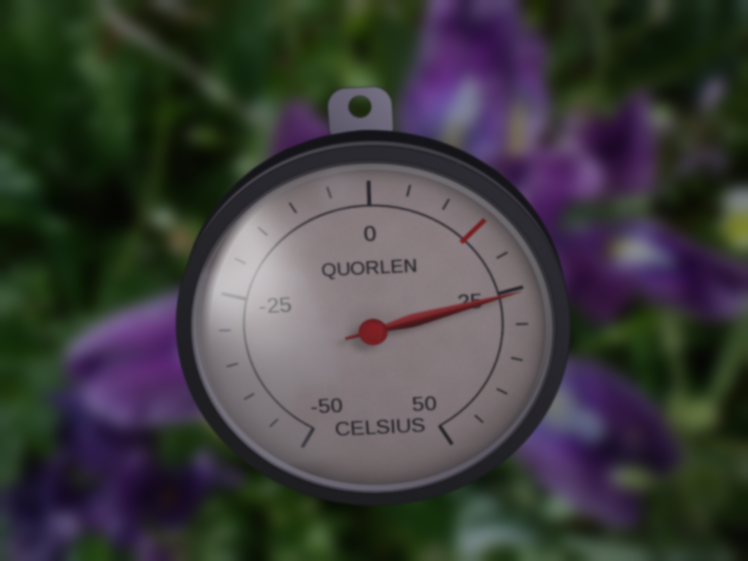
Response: °C 25
